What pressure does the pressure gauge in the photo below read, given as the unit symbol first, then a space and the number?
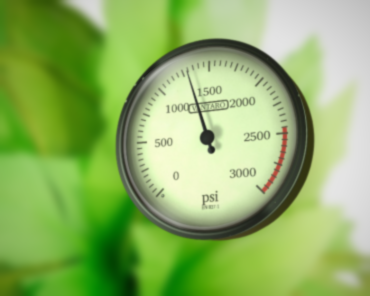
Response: psi 1300
